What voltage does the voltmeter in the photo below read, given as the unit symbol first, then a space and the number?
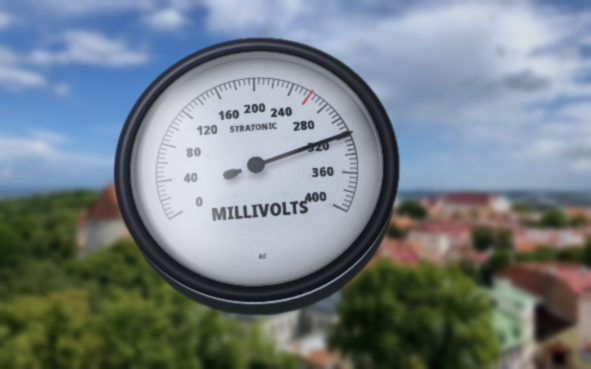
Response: mV 320
